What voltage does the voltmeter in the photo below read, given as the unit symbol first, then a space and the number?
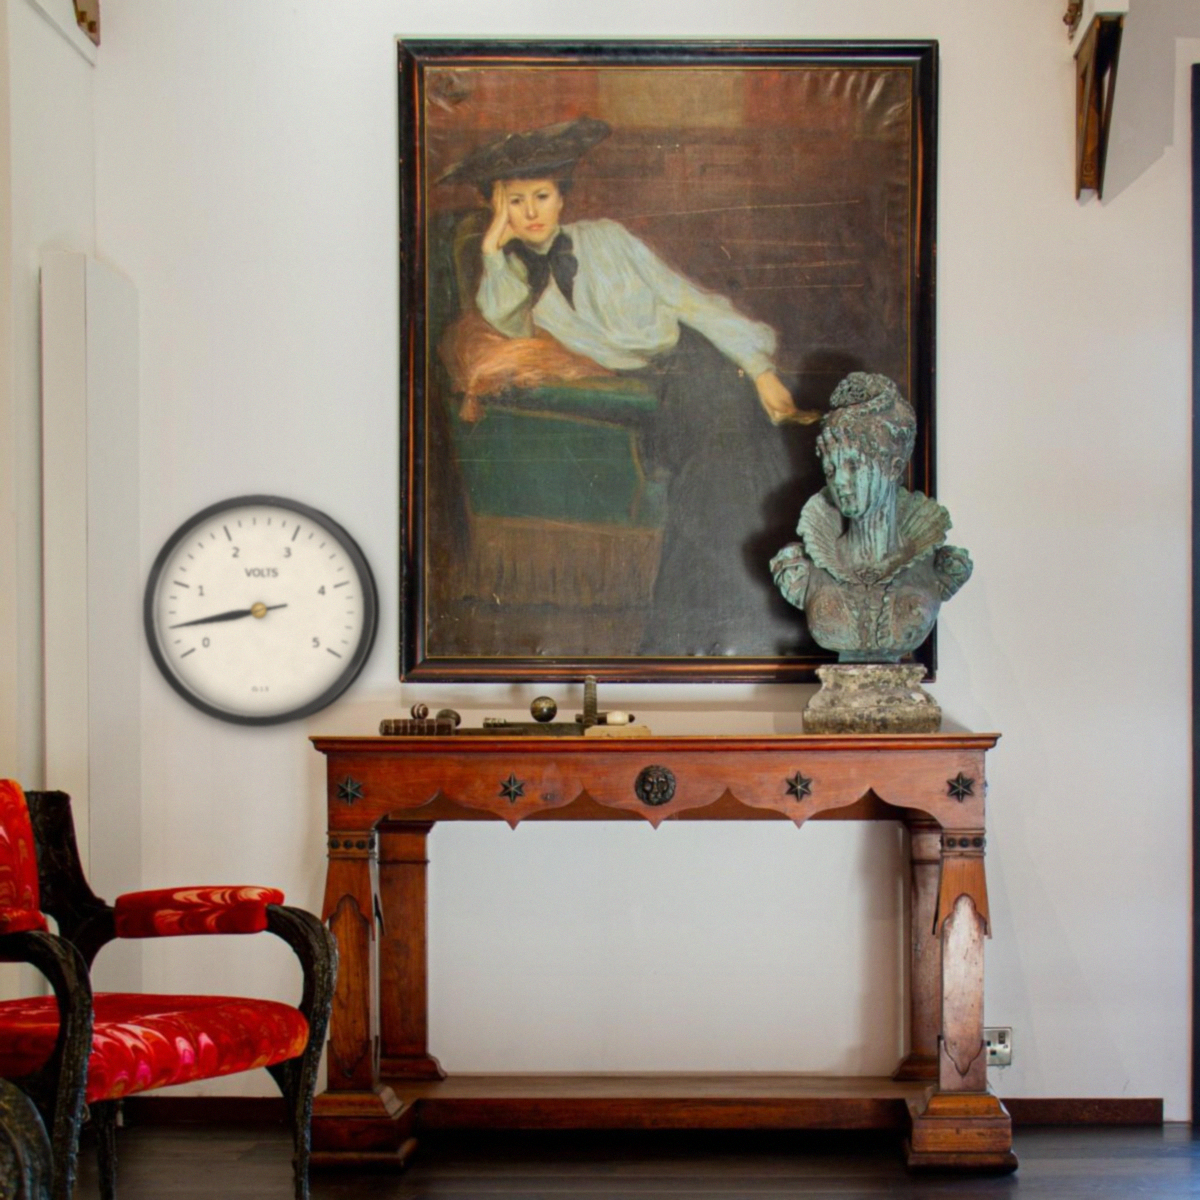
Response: V 0.4
